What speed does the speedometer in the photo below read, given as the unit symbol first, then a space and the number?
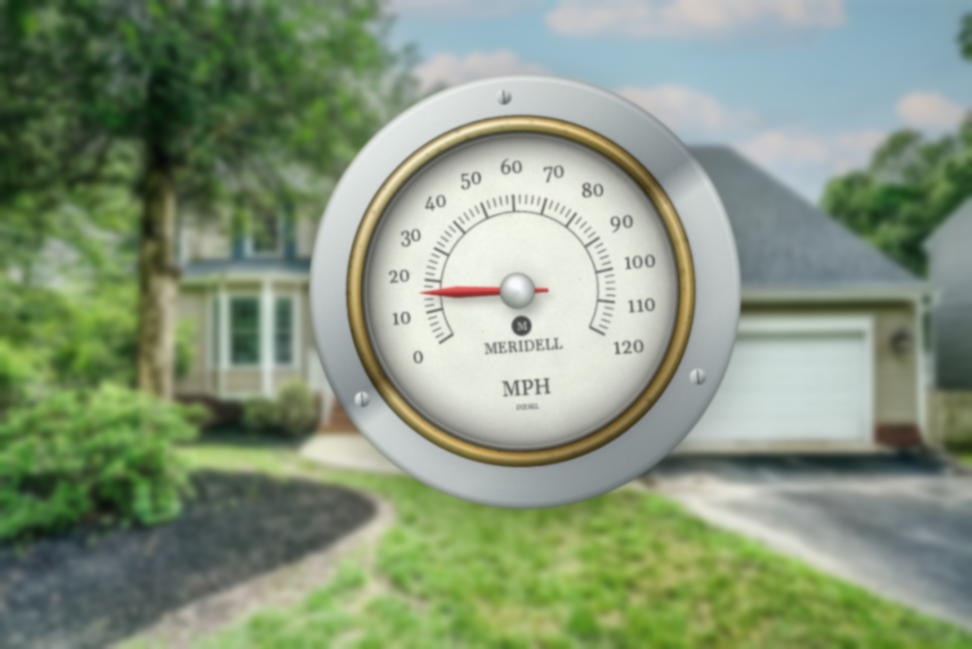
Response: mph 16
